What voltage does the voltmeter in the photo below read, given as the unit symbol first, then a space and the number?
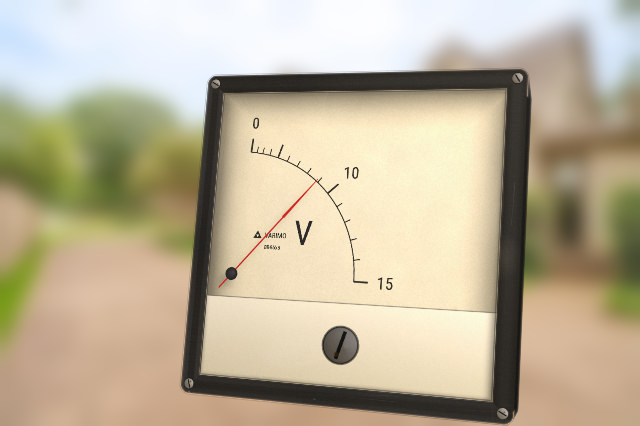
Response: V 9
